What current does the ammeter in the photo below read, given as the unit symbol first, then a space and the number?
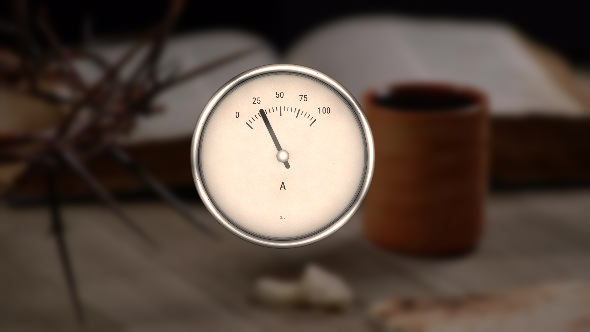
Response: A 25
